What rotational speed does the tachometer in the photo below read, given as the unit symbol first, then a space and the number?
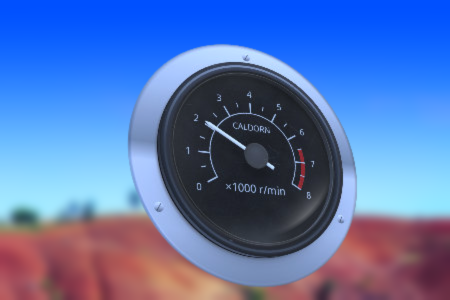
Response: rpm 2000
